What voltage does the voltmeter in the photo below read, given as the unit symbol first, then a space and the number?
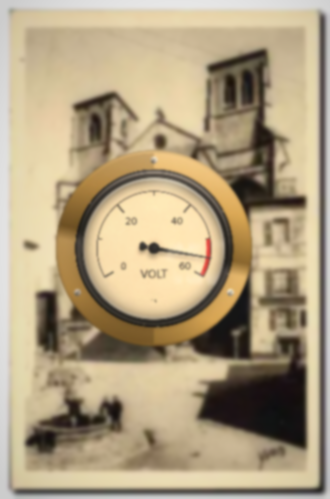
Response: V 55
